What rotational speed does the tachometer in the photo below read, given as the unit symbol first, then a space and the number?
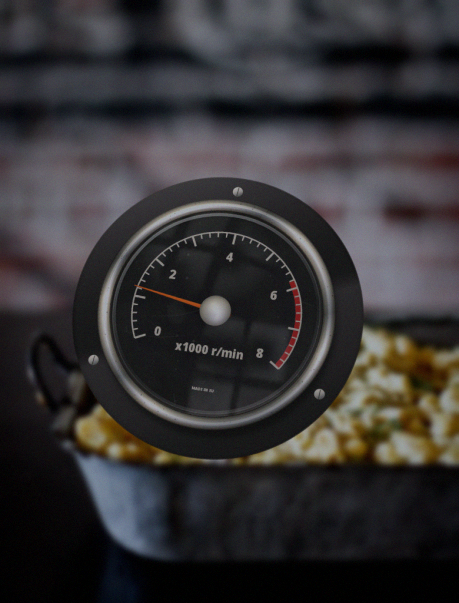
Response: rpm 1200
